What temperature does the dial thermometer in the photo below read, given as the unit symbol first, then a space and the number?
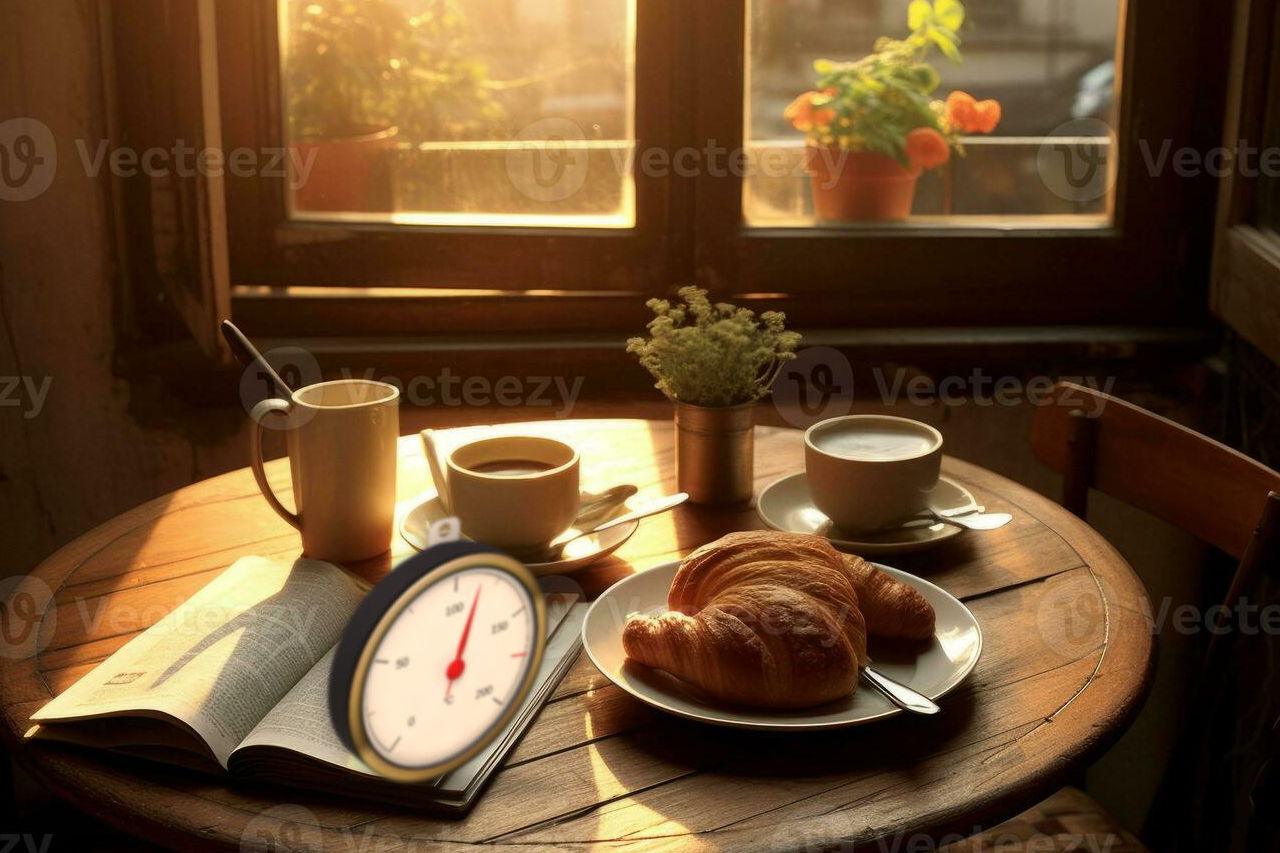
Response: °C 112.5
